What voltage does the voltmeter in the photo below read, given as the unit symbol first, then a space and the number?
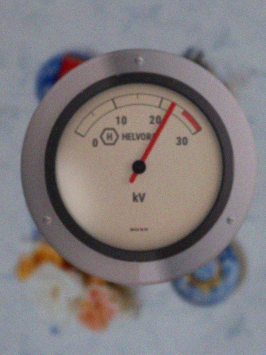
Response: kV 22.5
